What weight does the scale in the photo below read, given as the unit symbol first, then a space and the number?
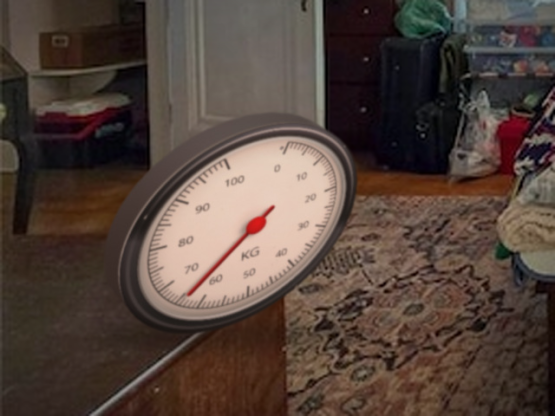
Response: kg 65
